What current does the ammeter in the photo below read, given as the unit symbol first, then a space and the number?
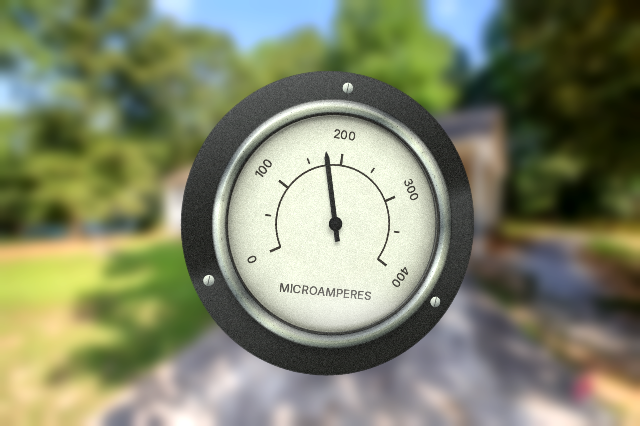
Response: µA 175
